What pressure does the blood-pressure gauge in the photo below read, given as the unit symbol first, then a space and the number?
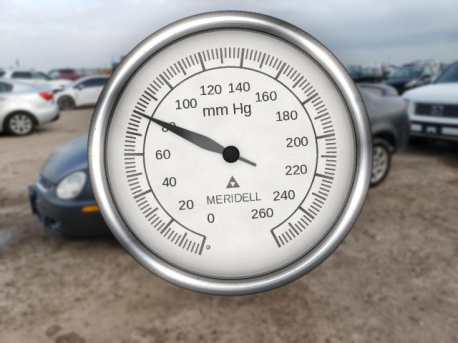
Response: mmHg 80
